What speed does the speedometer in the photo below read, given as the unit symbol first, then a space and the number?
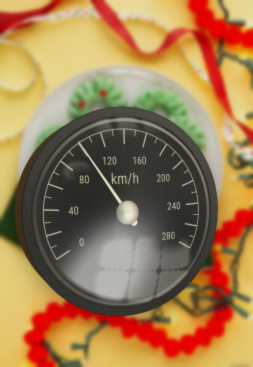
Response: km/h 100
